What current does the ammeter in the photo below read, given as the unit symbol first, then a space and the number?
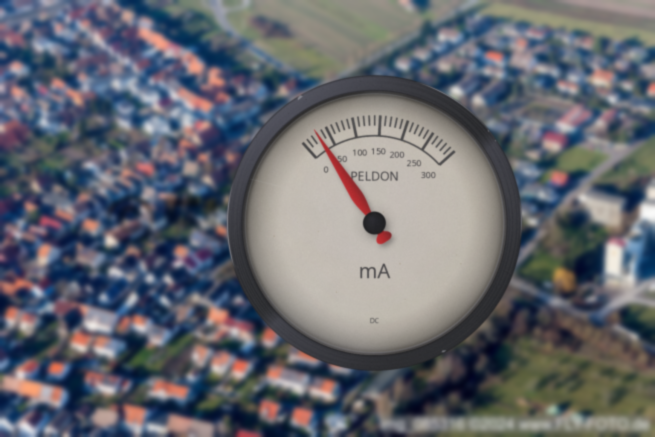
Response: mA 30
